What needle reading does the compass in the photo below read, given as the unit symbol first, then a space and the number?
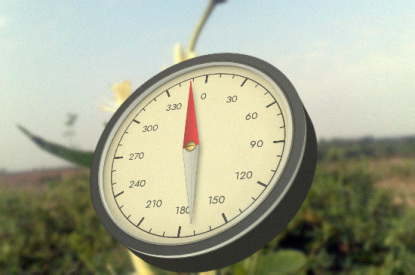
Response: ° 350
